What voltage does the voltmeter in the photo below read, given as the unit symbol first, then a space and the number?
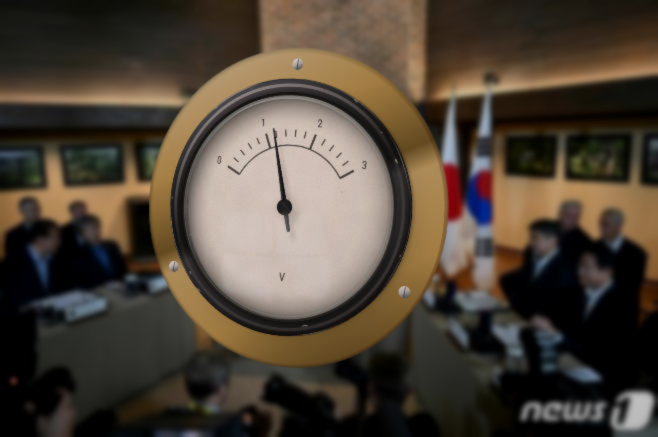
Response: V 1.2
